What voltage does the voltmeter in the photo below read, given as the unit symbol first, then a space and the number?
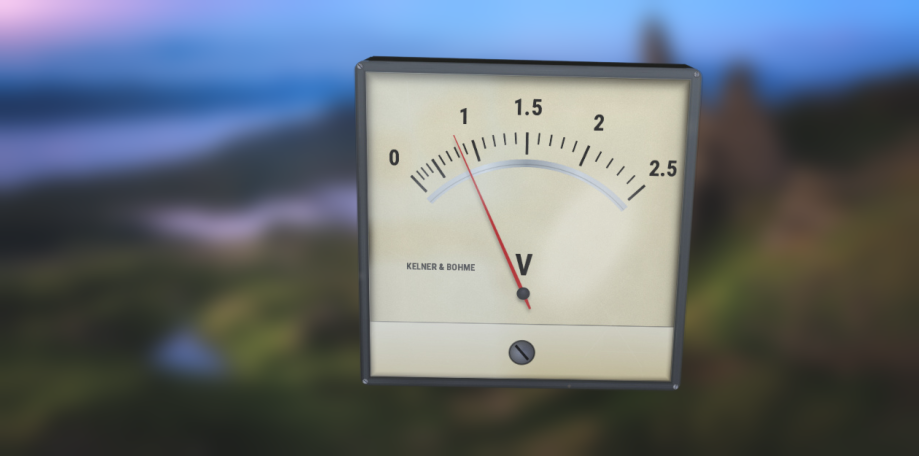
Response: V 0.85
